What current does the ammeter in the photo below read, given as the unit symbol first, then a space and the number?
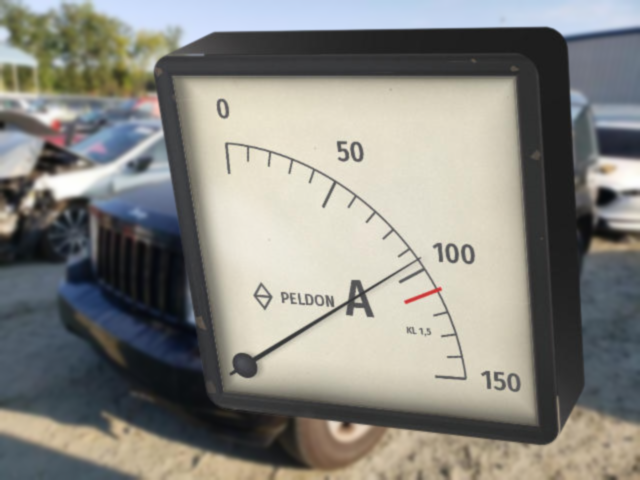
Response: A 95
